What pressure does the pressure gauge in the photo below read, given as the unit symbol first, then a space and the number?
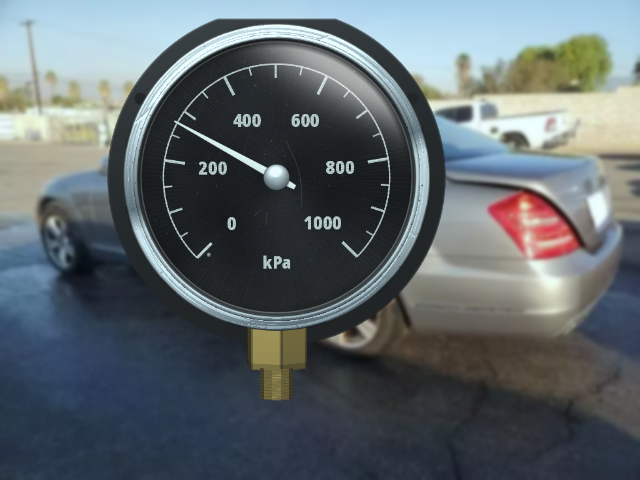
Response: kPa 275
